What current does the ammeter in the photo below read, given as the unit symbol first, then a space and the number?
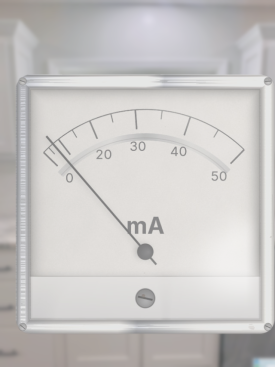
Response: mA 7.5
